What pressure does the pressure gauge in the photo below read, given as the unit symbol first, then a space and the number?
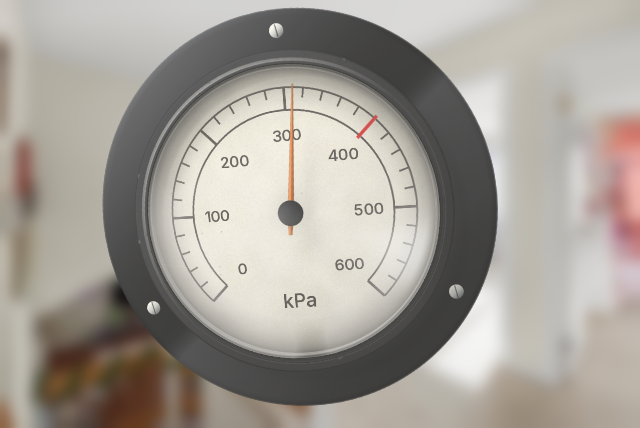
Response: kPa 310
